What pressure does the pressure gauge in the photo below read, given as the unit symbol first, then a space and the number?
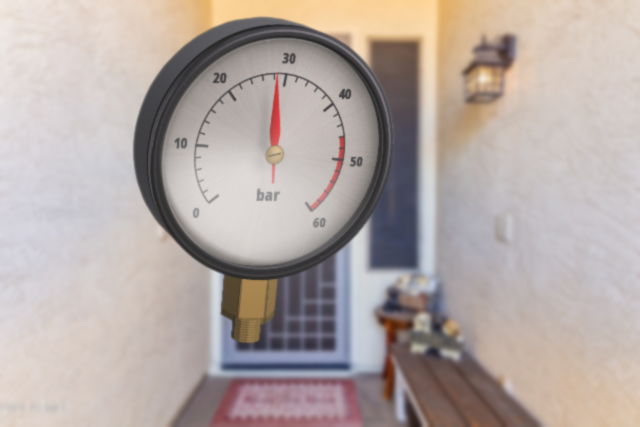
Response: bar 28
